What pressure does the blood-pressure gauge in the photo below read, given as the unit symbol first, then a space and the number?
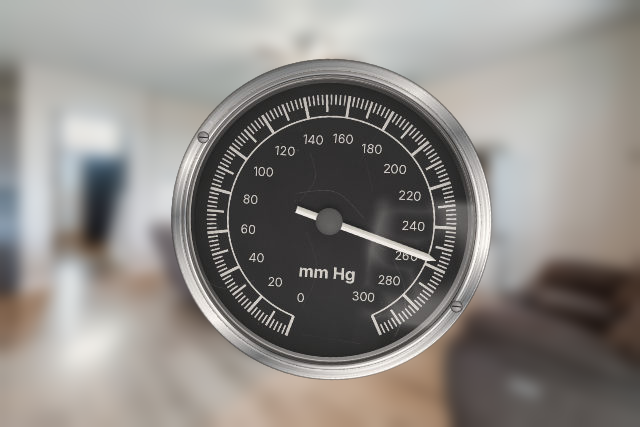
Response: mmHg 256
